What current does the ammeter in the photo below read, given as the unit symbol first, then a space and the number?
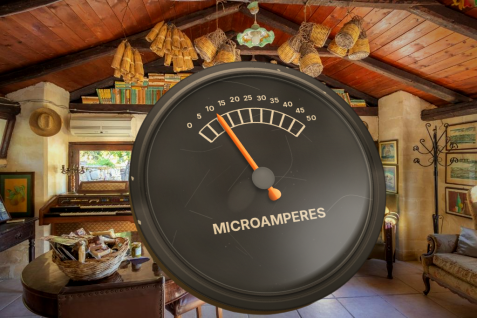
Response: µA 10
